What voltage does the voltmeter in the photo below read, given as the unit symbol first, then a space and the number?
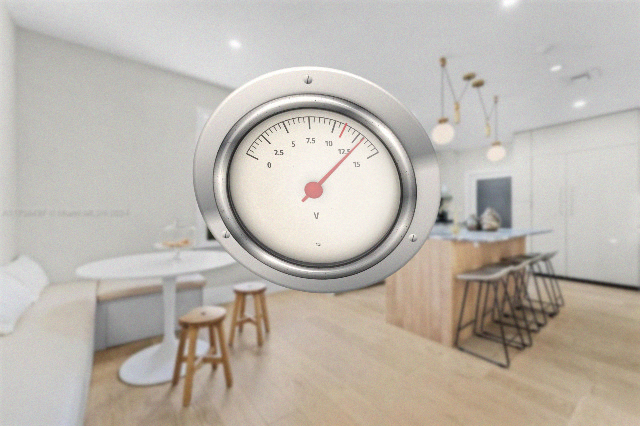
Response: V 13
